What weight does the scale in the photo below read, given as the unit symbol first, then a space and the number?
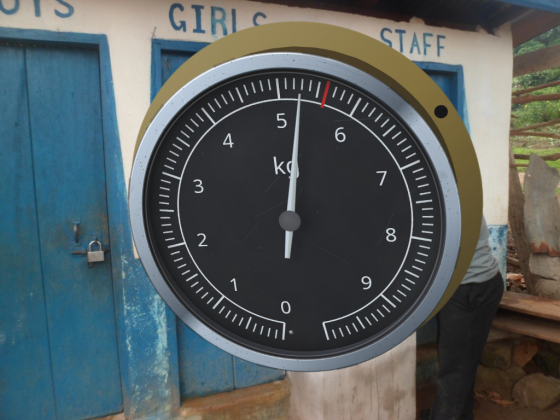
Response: kg 5.3
